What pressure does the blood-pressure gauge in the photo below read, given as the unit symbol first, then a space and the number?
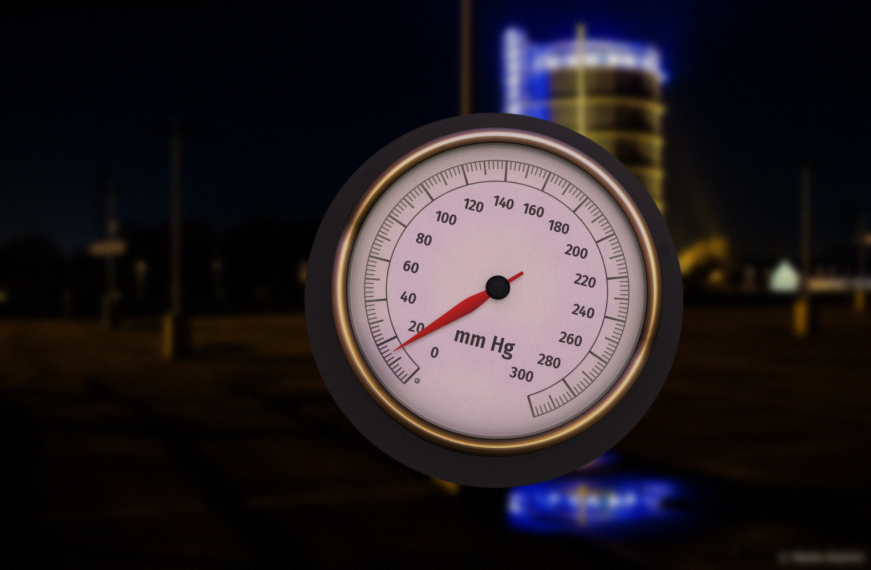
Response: mmHg 14
